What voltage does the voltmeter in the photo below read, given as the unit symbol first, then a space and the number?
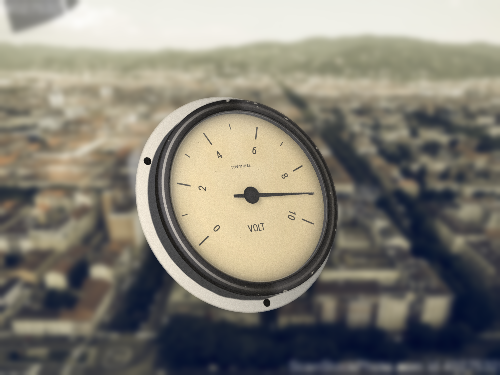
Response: V 9
